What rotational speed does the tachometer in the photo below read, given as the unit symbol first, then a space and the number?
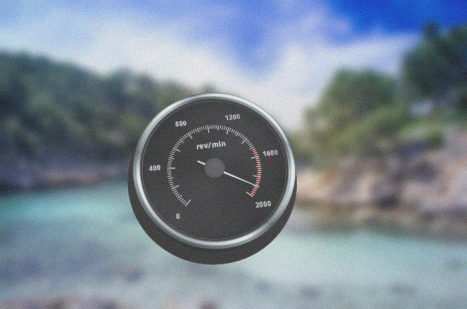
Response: rpm 1900
